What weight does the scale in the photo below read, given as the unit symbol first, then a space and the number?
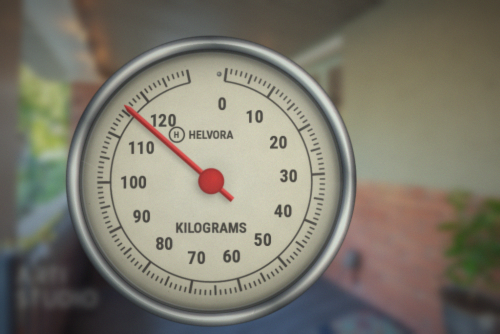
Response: kg 116
